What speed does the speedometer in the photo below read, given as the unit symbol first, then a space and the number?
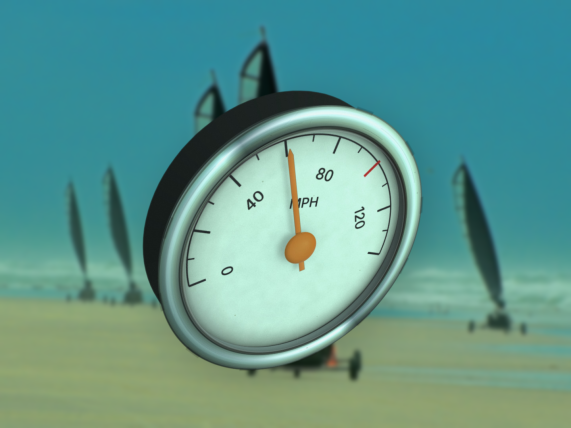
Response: mph 60
